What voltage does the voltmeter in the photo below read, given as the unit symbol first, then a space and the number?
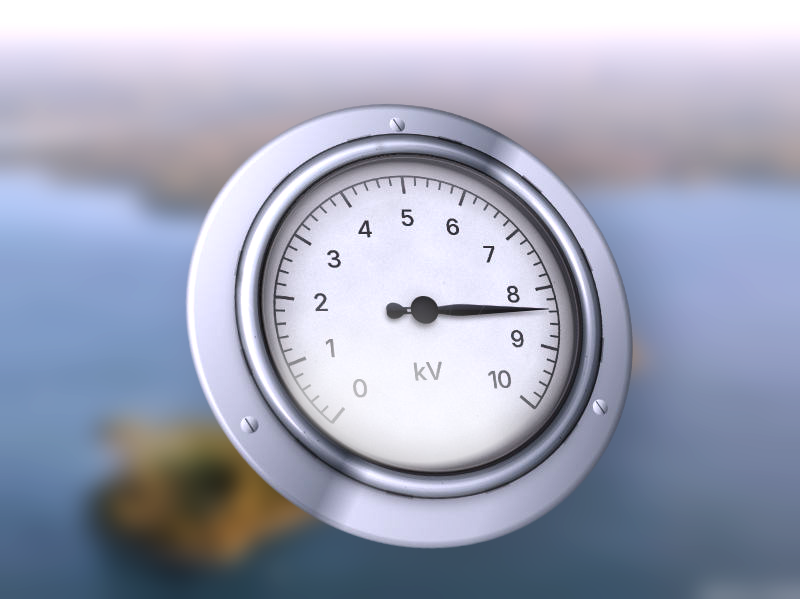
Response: kV 8.4
